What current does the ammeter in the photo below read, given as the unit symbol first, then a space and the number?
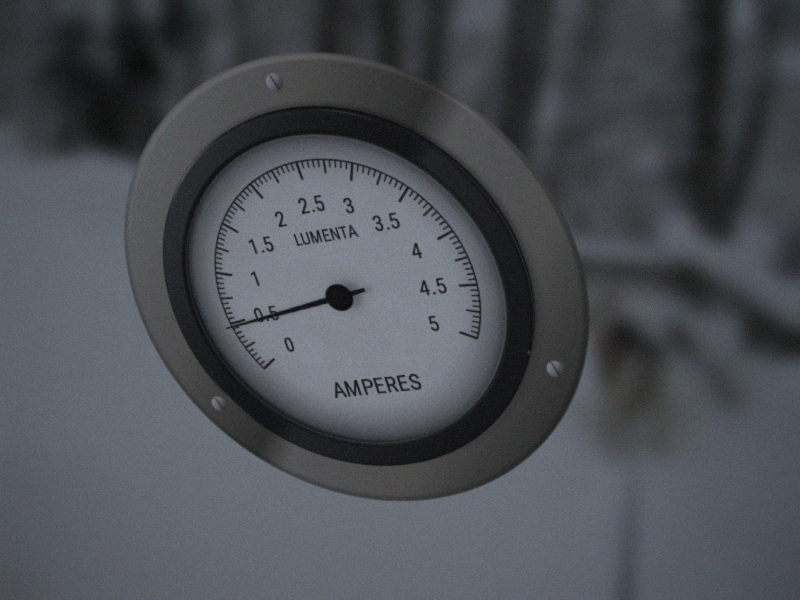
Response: A 0.5
